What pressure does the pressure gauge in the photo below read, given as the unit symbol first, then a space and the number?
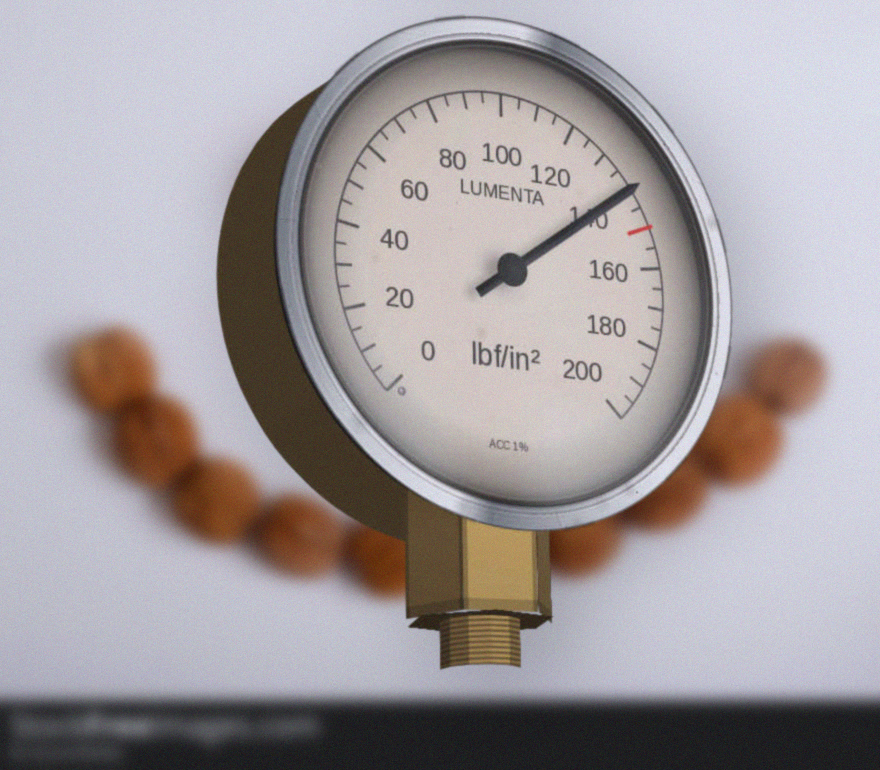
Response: psi 140
